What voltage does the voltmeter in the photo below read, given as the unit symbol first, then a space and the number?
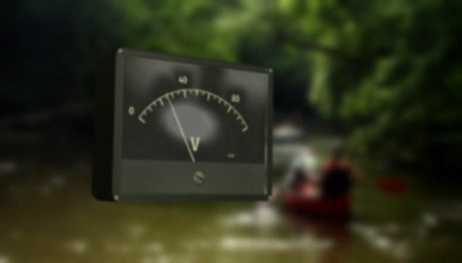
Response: V 25
